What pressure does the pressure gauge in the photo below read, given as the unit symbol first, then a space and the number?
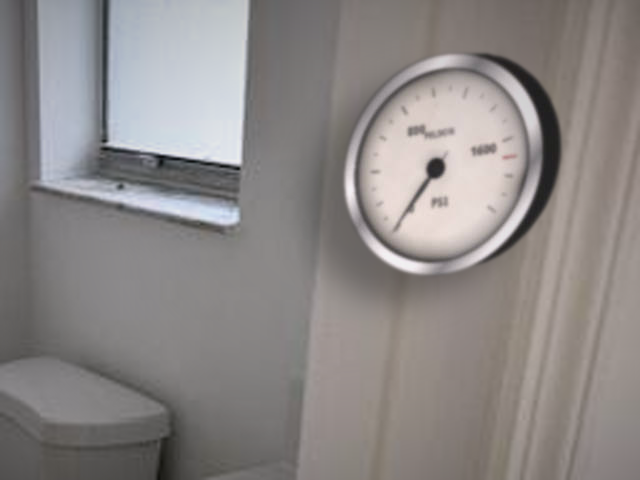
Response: psi 0
